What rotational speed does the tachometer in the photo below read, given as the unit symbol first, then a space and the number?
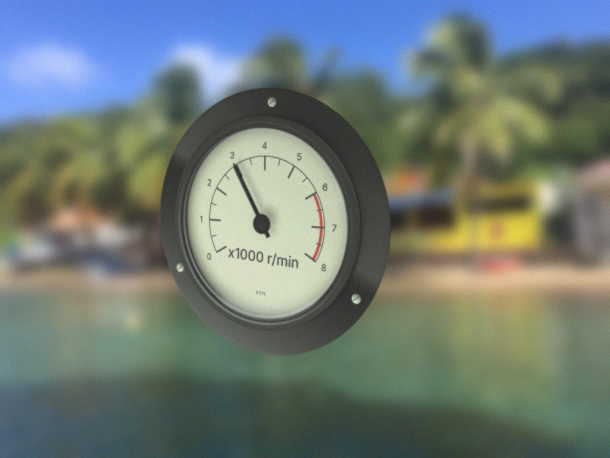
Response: rpm 3000
